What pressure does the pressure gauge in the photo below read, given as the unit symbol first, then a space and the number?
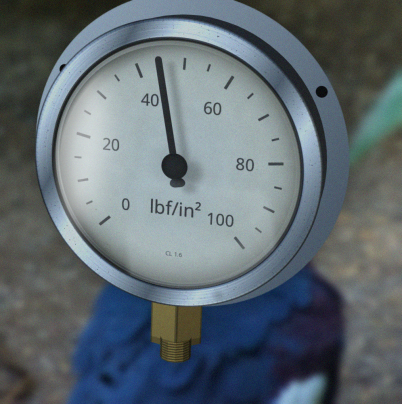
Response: psi 45
